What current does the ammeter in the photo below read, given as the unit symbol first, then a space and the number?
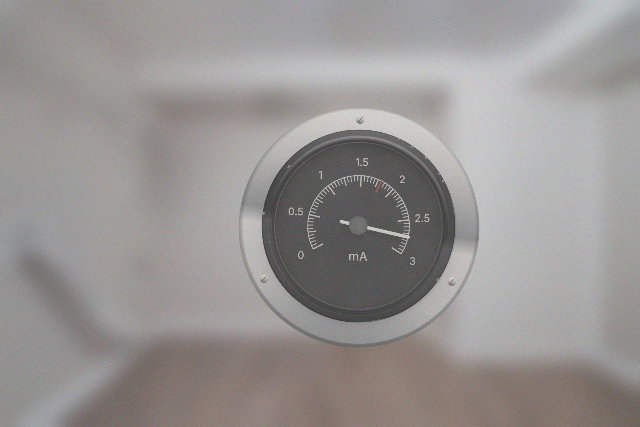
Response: mA 2.75
